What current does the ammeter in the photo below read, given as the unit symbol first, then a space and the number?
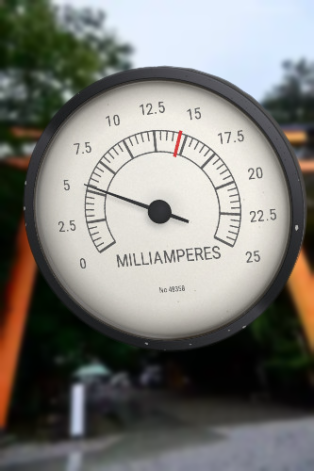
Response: mA 5.5
